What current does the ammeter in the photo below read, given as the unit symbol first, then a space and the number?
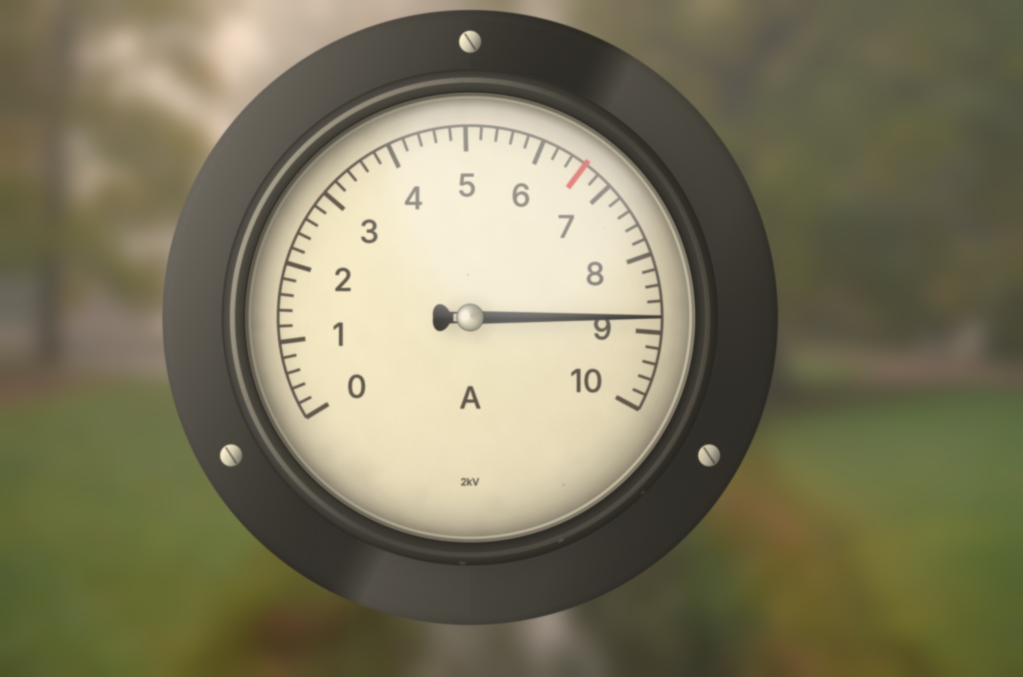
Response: A 8.8
